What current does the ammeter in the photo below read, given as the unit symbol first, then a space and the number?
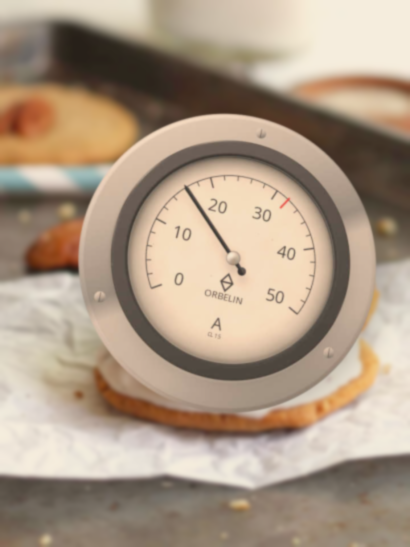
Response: A 16
